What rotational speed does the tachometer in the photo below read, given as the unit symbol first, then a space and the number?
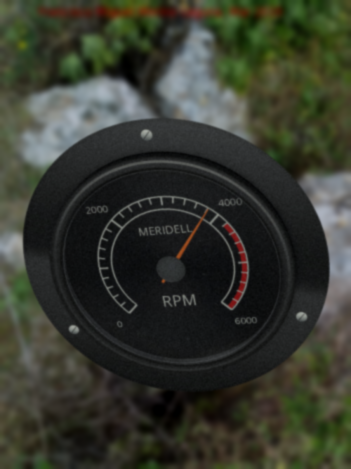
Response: rpm 3800
